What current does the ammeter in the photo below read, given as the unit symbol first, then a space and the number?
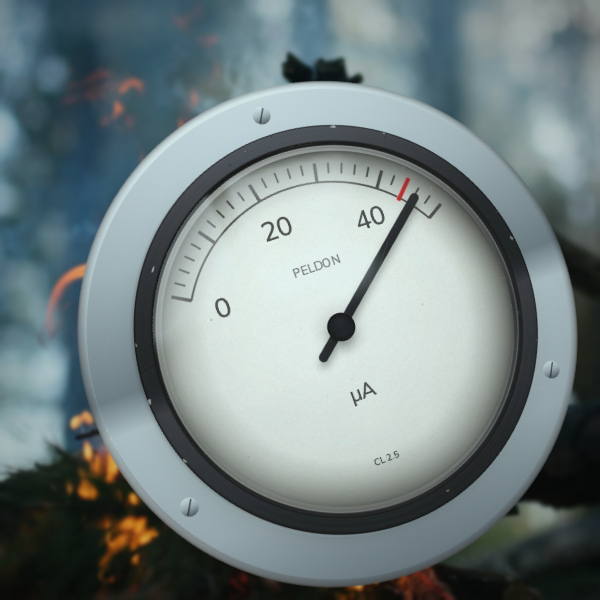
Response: µA 46
